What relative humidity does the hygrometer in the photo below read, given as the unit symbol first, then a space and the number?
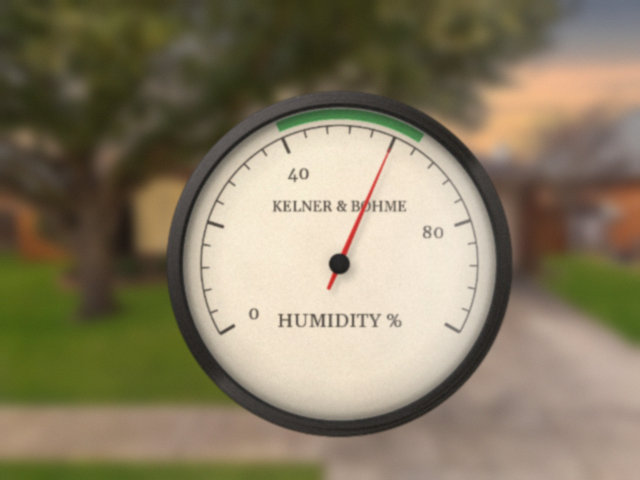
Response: % 60
